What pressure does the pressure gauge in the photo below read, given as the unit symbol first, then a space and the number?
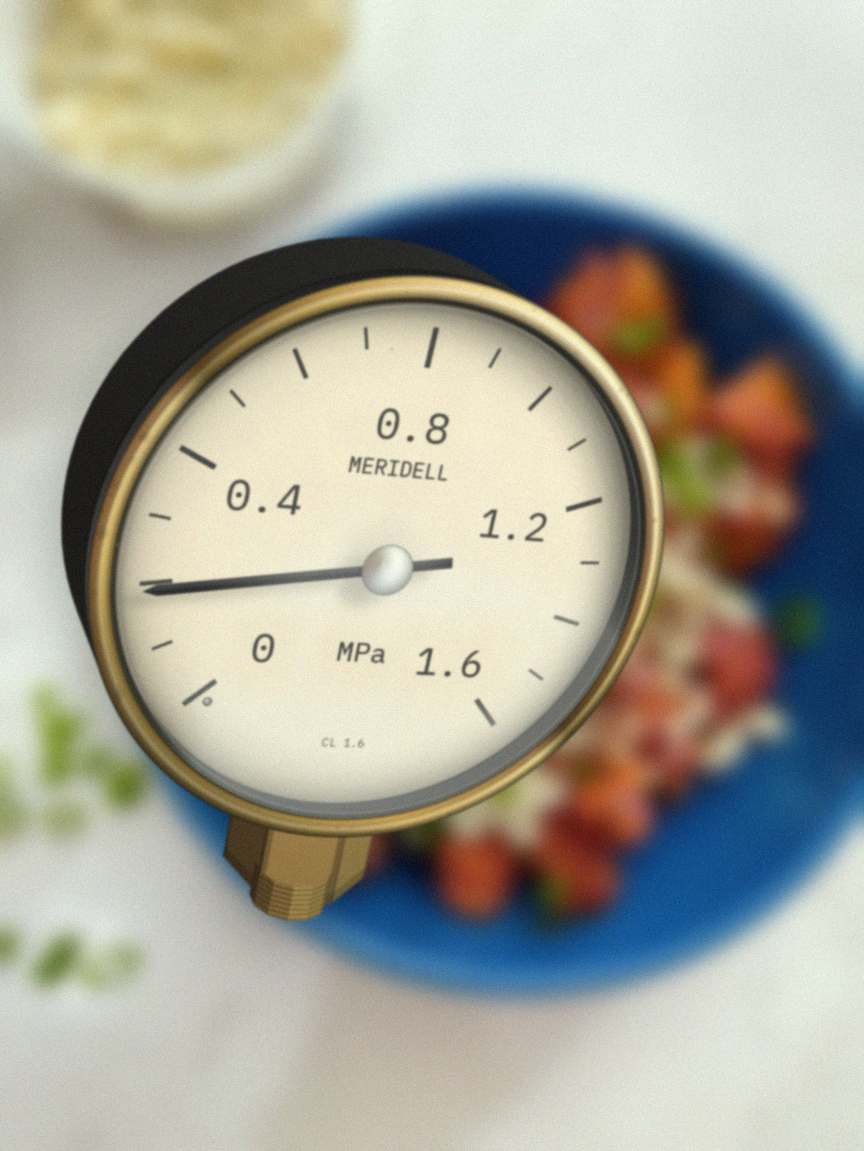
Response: MPa 0.2
